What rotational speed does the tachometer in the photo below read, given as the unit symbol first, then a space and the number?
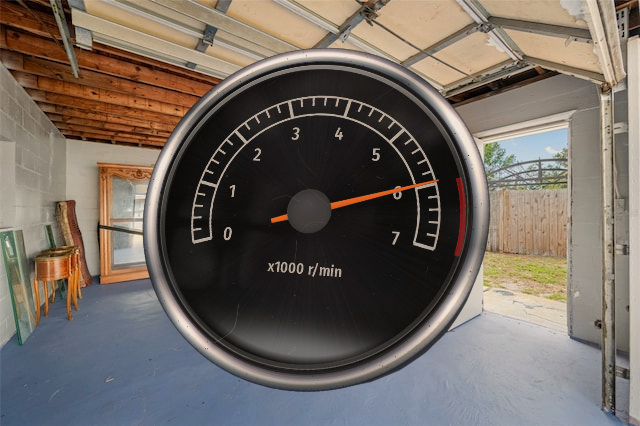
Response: rpm 6000
